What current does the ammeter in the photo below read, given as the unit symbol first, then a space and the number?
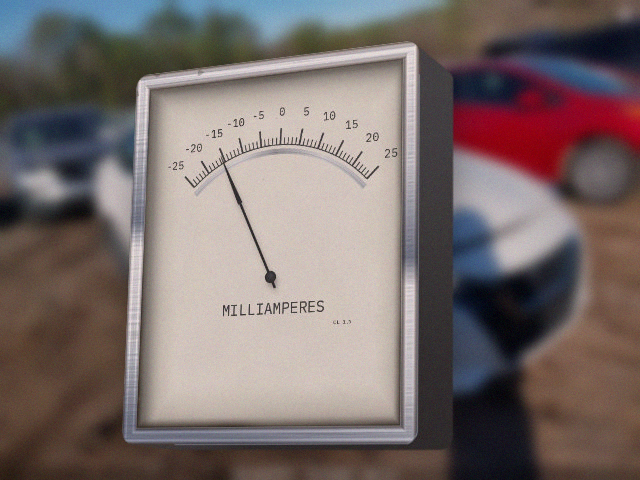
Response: mA -15
